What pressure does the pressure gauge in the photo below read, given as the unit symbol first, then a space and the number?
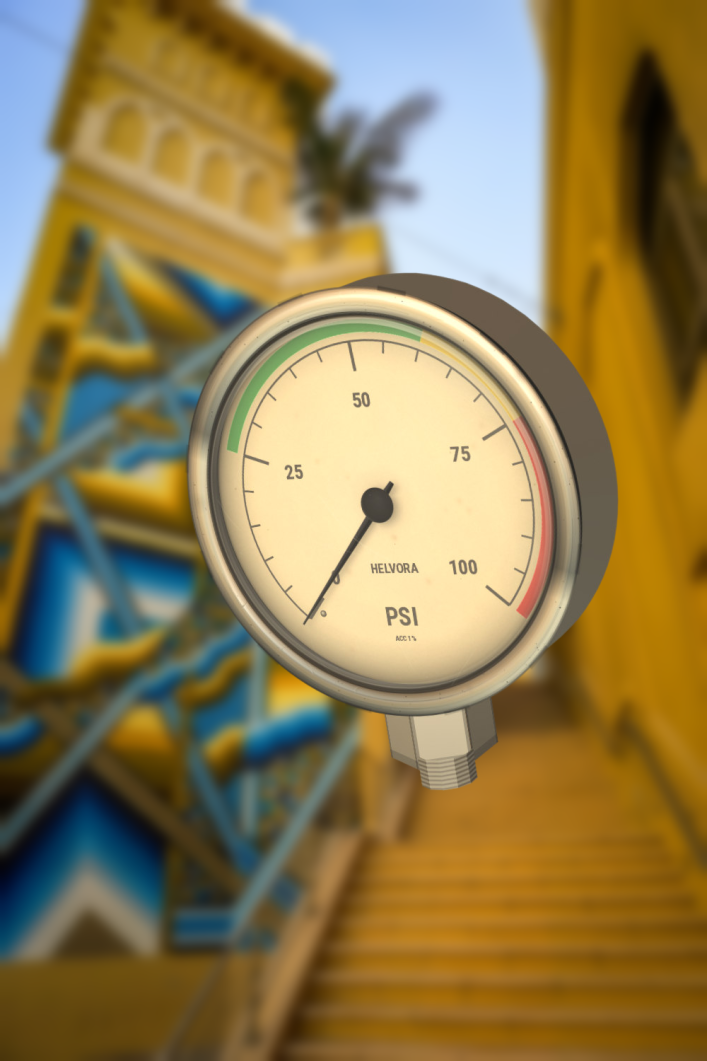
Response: psi 0
